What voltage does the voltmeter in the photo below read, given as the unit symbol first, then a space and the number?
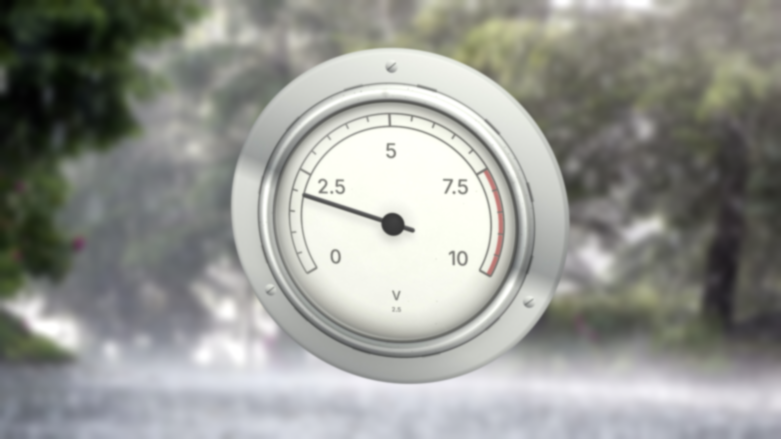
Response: V 2
